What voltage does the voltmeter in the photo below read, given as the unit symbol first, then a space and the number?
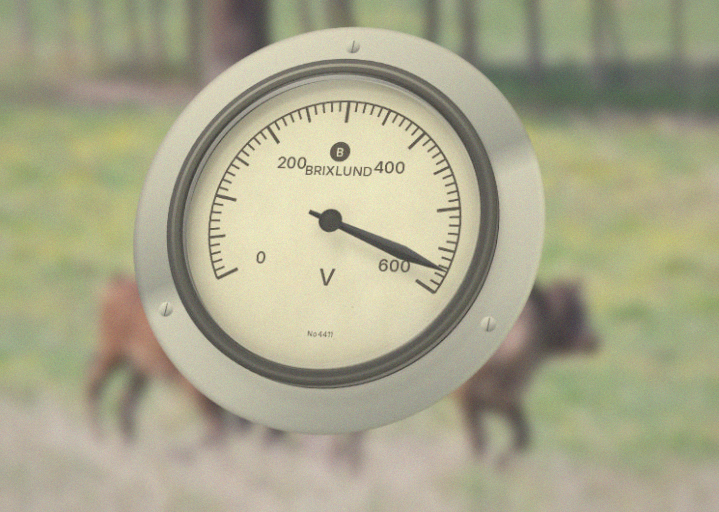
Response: V 575
